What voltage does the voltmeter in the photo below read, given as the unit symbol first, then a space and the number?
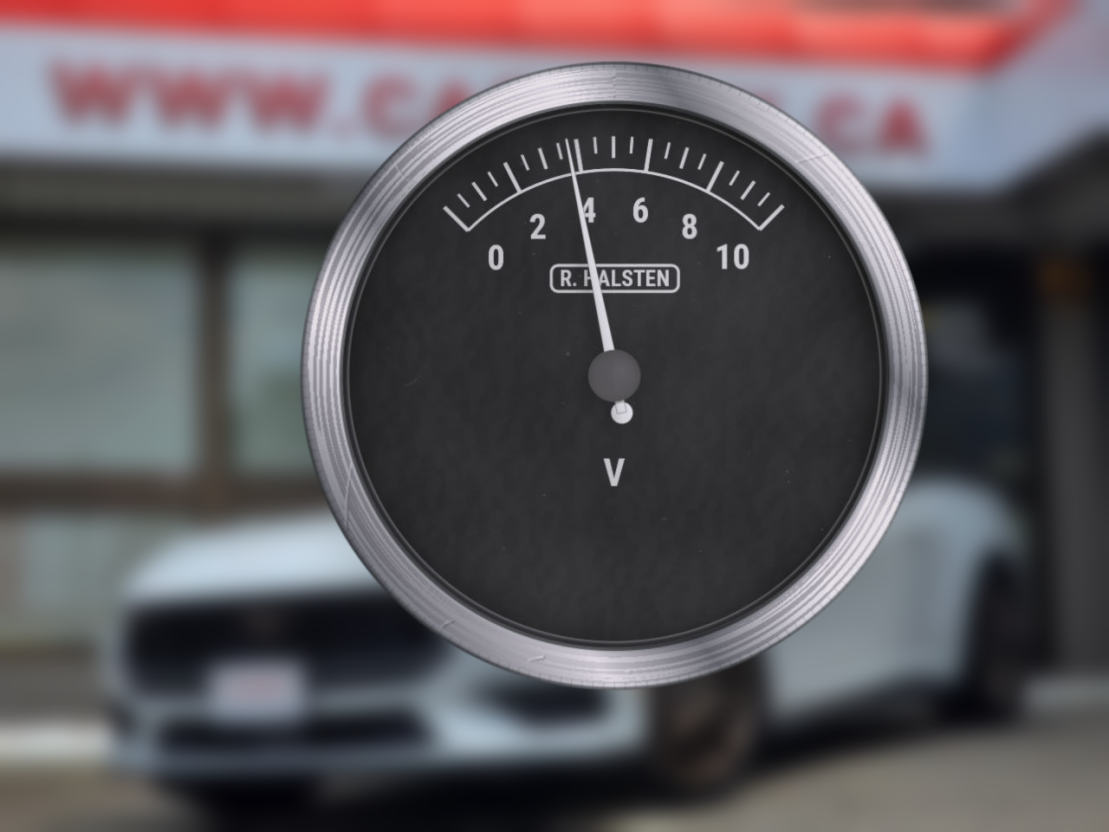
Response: V 3.75
